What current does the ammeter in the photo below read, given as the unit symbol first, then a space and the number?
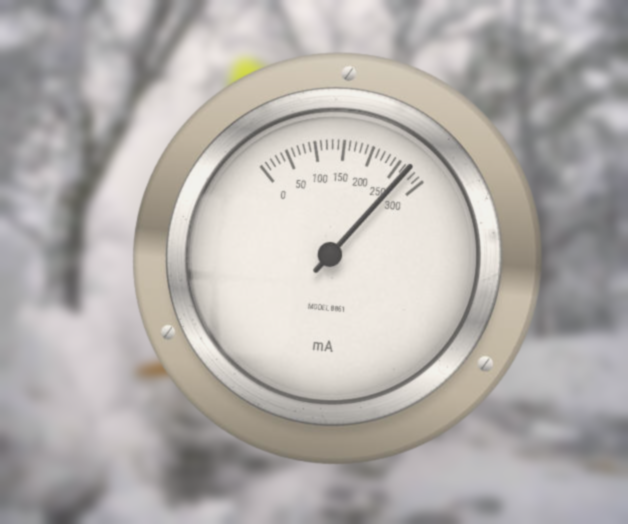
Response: mA 270
